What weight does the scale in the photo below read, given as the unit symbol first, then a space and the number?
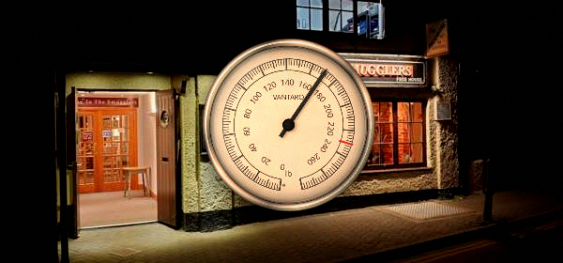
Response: lb 170
